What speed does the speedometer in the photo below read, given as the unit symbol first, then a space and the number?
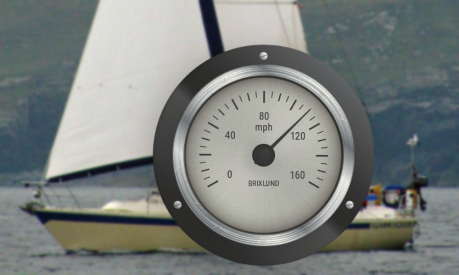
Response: mph 110
